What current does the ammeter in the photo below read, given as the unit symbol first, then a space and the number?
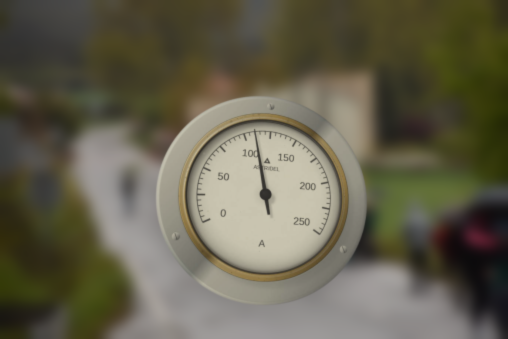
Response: A 110
